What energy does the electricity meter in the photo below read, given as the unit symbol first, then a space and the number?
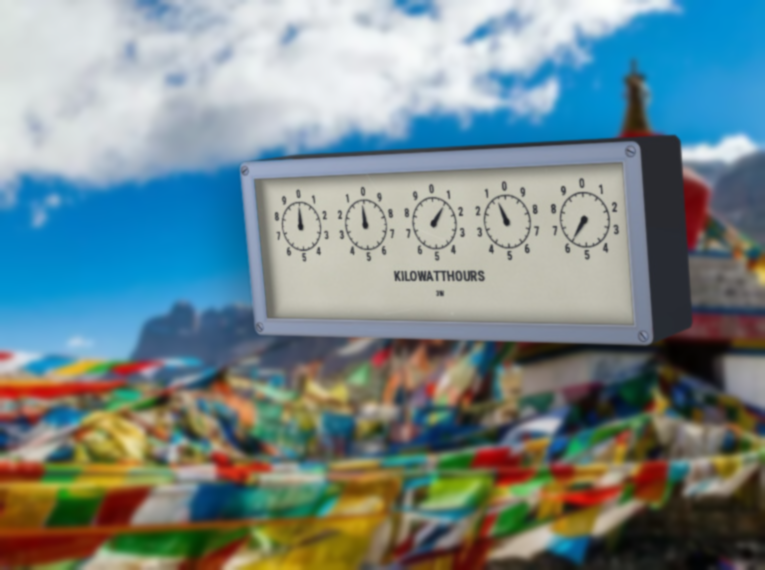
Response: kWh 106
